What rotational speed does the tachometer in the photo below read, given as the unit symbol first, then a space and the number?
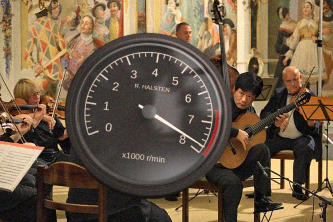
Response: rpm 7800
